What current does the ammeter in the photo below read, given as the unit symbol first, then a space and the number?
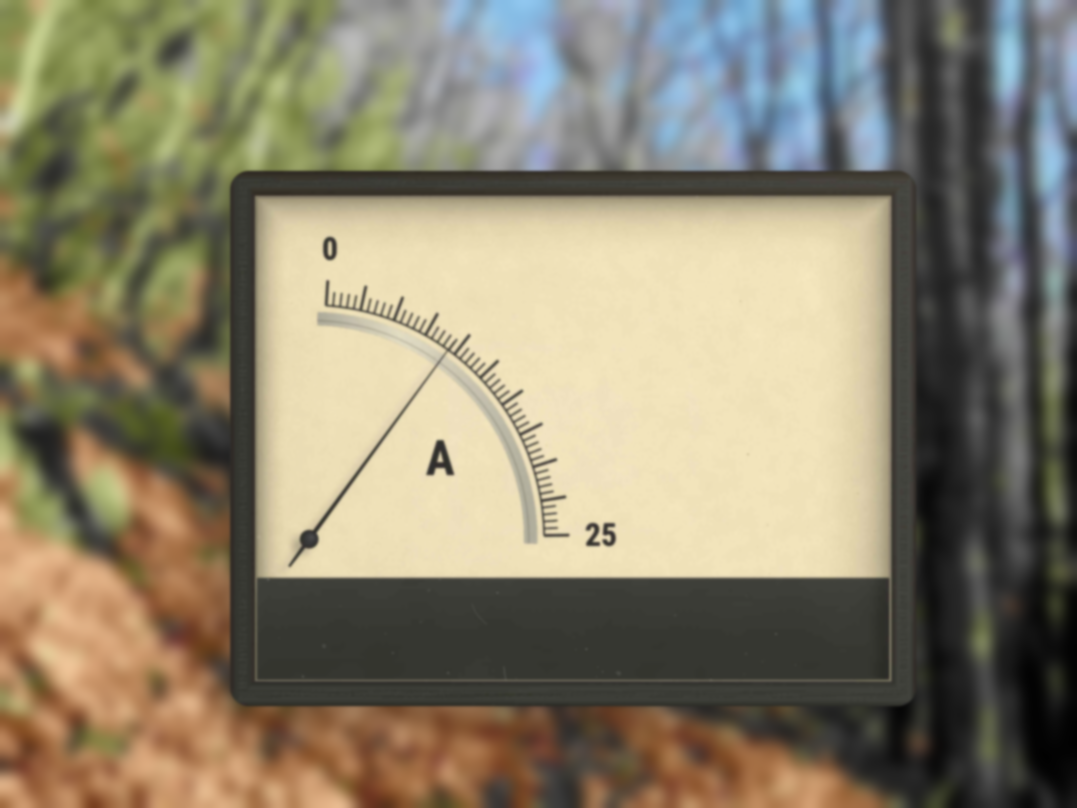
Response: A 9.5
